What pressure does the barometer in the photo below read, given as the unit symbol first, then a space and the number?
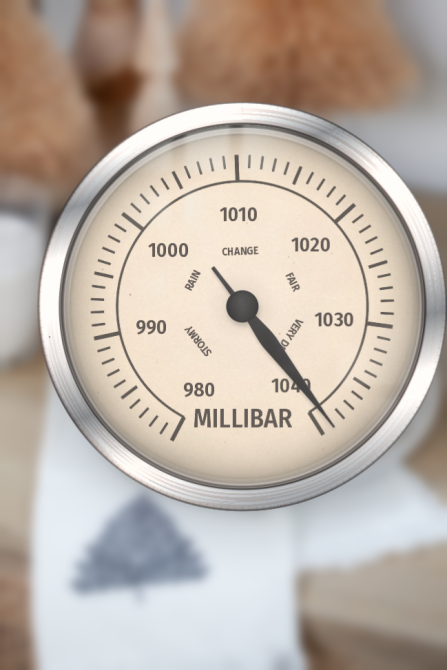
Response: mbar 1039
